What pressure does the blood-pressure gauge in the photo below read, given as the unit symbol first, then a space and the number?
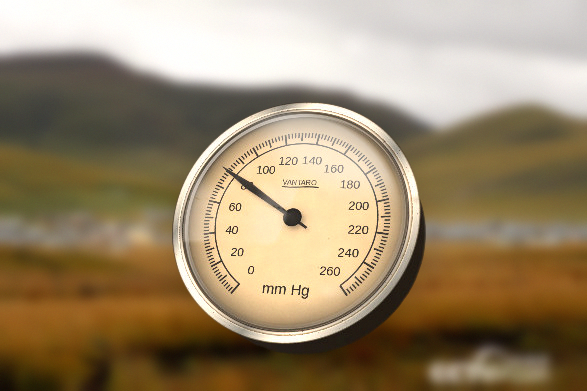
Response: mmHg 80
